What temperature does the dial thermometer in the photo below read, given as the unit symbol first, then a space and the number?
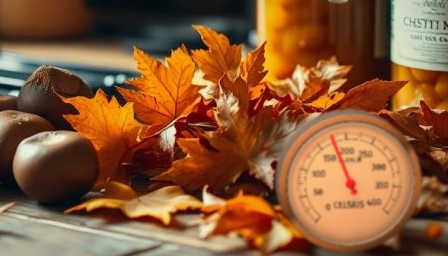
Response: °C 175
